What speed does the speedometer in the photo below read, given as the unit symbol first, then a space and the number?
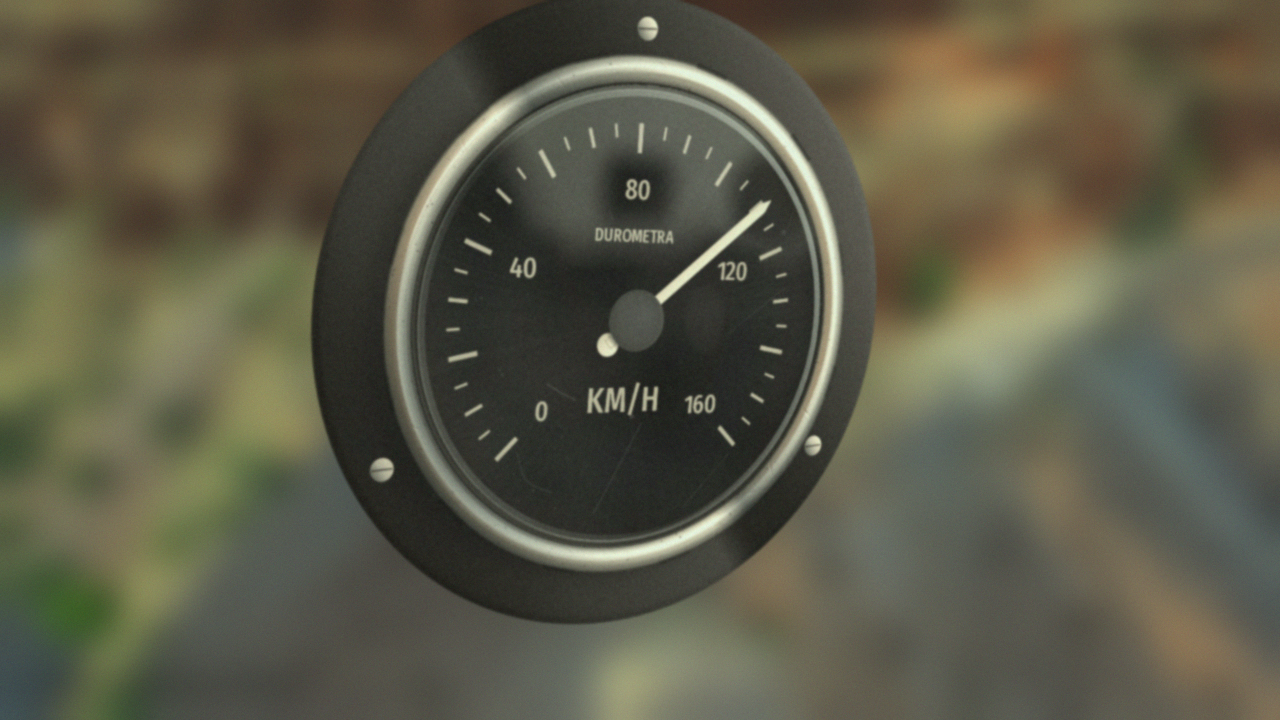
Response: km/h 110
